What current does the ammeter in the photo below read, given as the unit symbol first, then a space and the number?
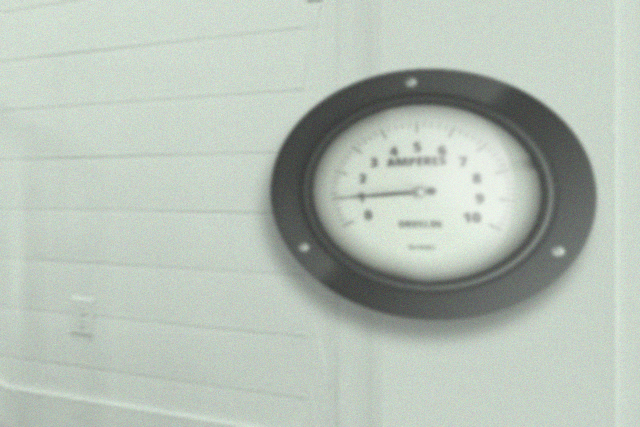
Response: A 1
